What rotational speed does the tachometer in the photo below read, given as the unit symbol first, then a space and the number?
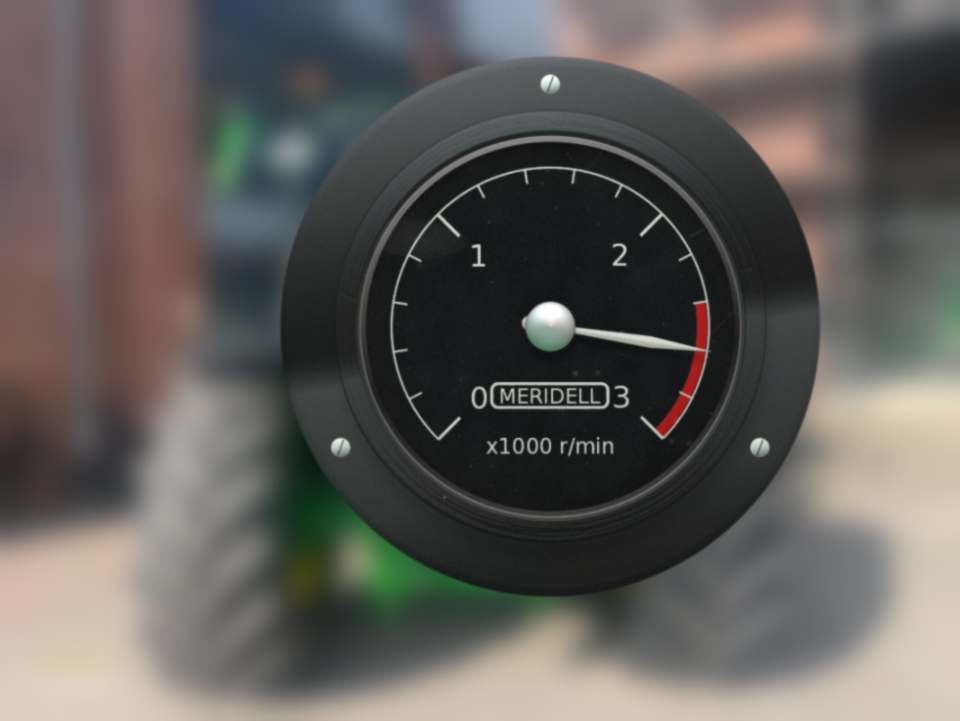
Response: rpm 2600
